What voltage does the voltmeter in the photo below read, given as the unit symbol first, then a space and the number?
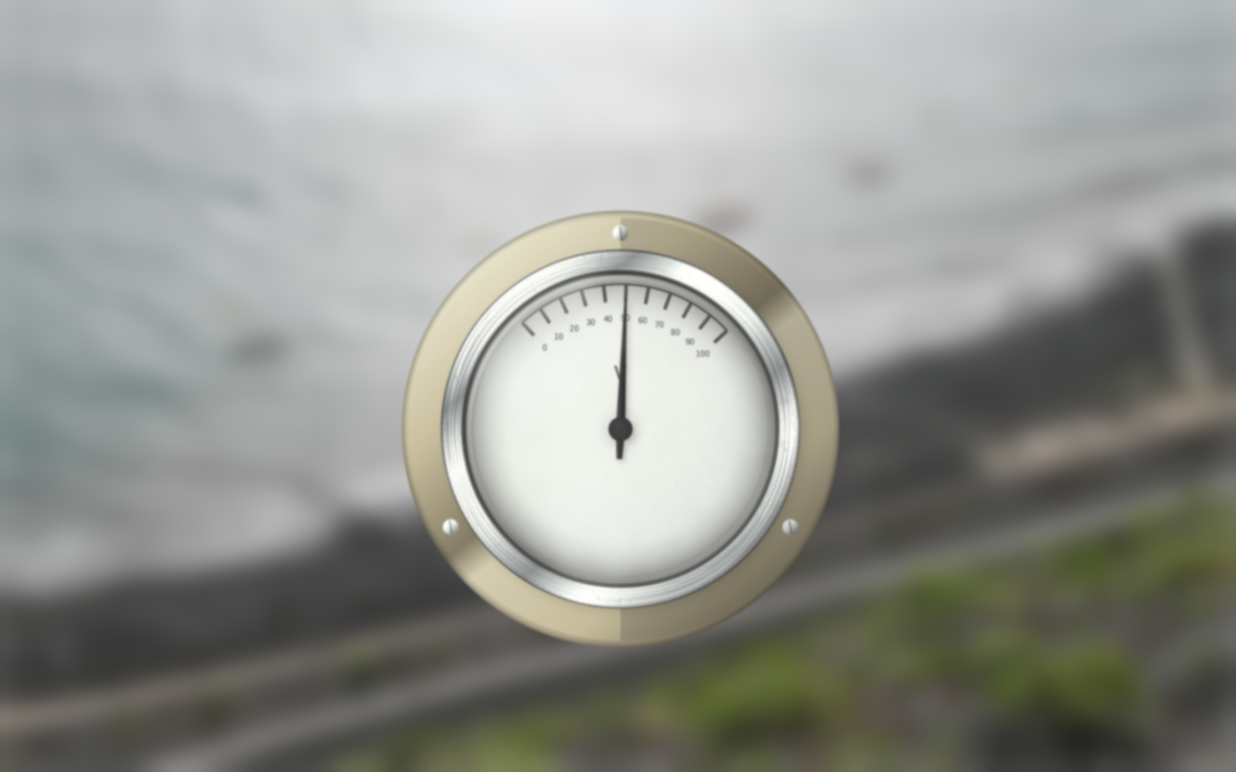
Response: V 50
